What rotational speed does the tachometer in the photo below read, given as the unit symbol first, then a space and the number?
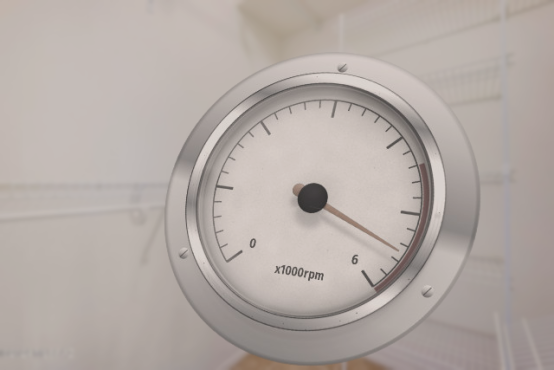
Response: rpm 5500
